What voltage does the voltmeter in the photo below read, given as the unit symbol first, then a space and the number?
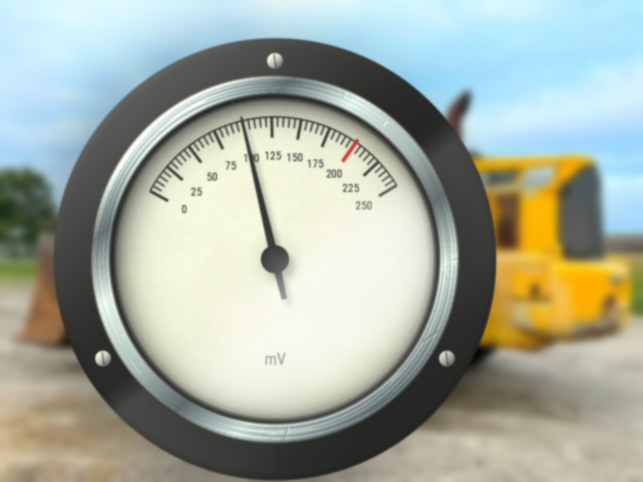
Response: mV 100
